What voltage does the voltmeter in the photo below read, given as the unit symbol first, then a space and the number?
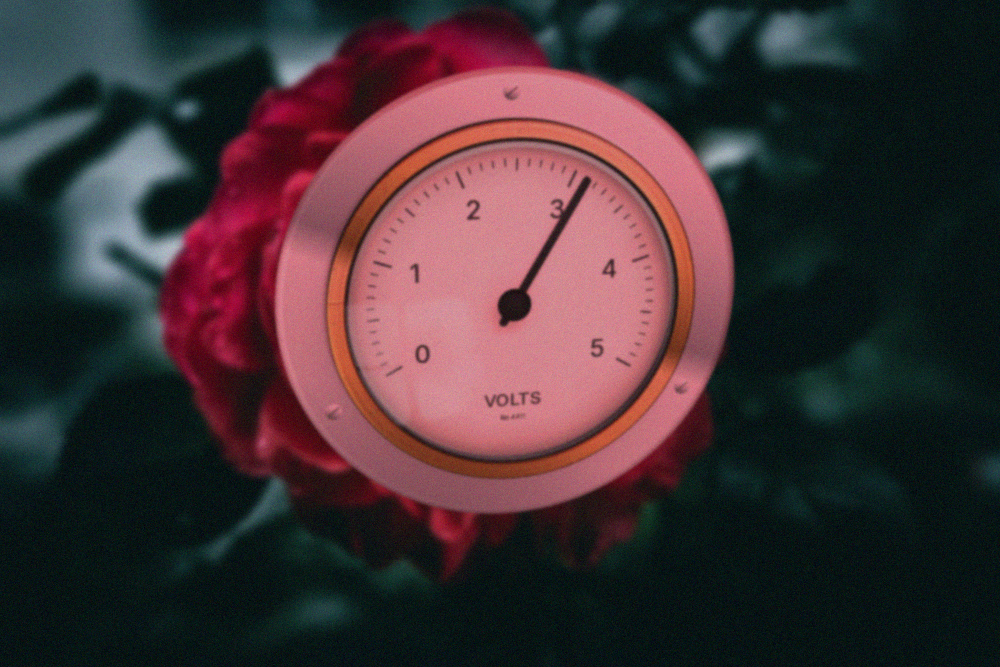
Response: V 3.1
